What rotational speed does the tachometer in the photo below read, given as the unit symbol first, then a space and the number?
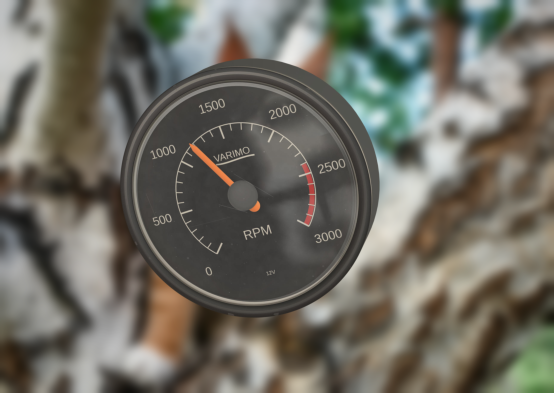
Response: rpm 1200
